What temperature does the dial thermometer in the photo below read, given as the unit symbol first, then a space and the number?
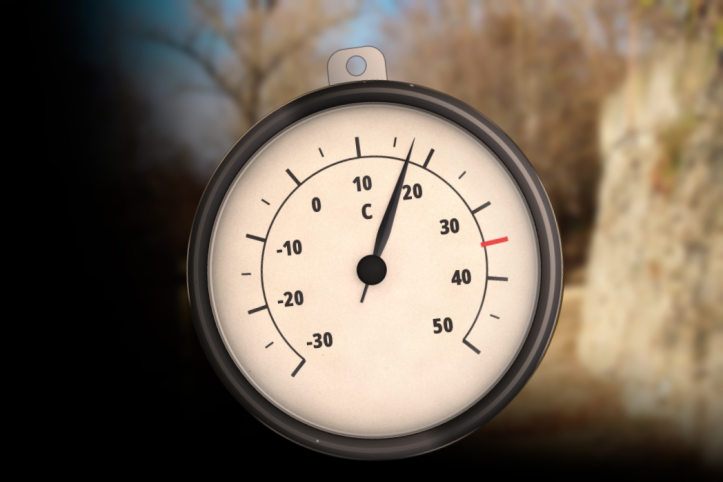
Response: °C 17.5
